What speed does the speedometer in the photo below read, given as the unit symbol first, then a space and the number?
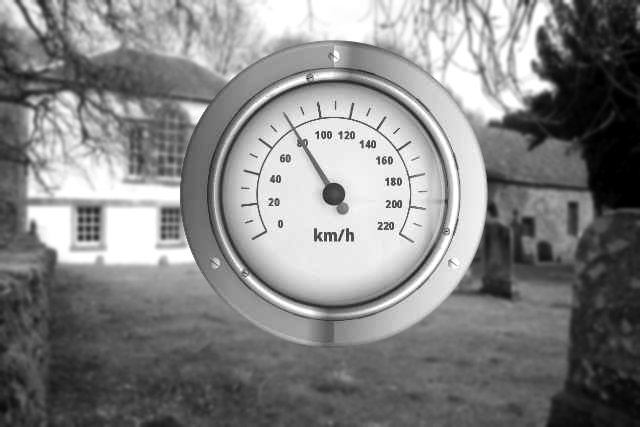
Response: km/h 80
